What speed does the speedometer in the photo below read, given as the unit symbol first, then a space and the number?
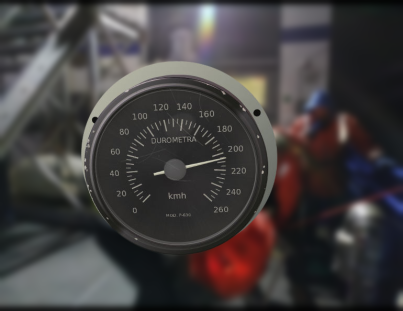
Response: km/h 205
